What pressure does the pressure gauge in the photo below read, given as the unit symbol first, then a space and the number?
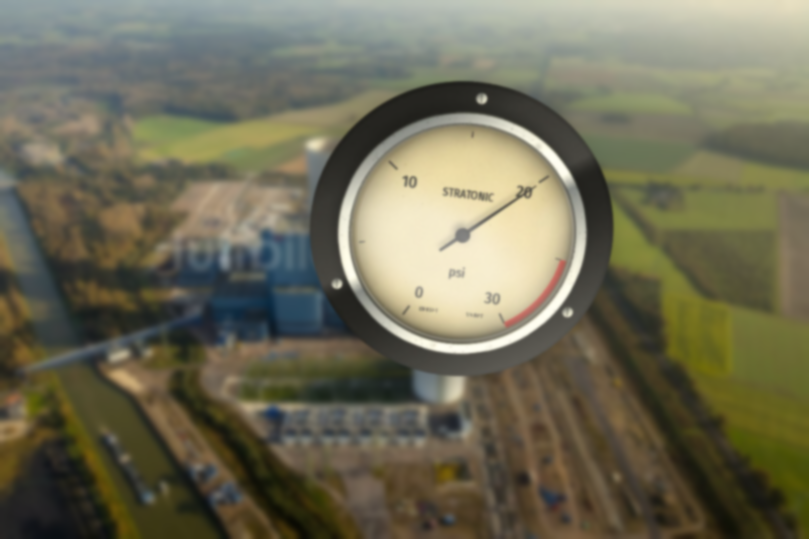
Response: psi 20
